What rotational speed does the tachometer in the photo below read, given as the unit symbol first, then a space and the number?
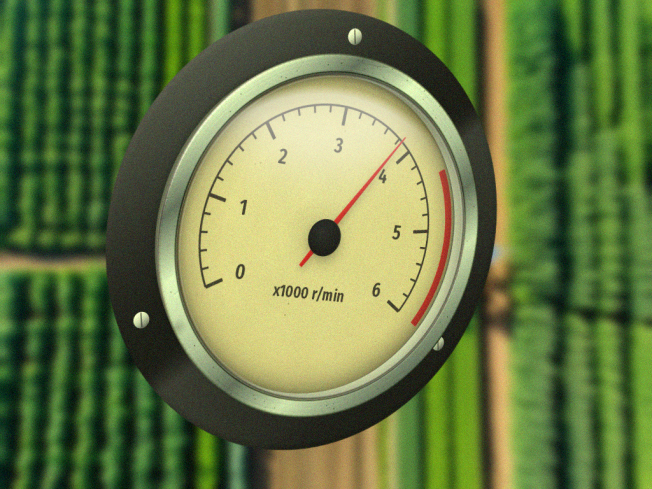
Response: rpm 3800
